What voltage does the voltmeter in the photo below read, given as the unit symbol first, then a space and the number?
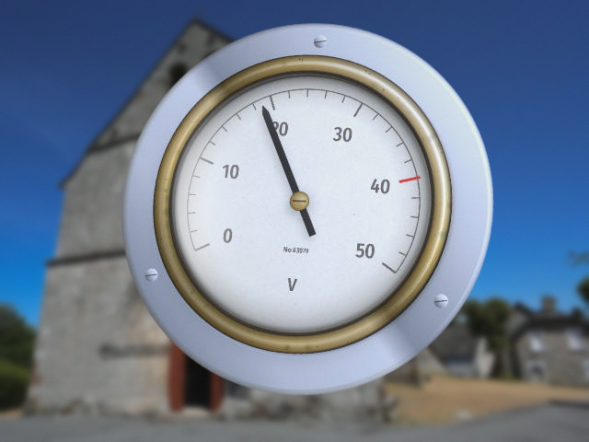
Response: V 19
